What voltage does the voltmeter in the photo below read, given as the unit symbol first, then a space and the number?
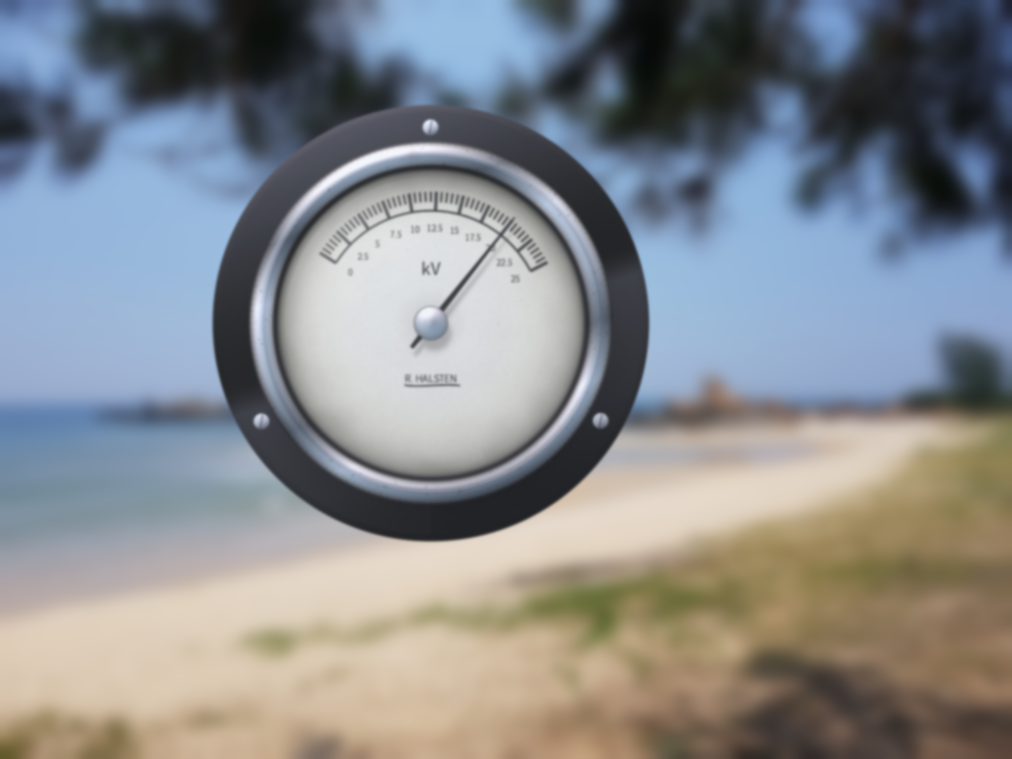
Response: kV 20
